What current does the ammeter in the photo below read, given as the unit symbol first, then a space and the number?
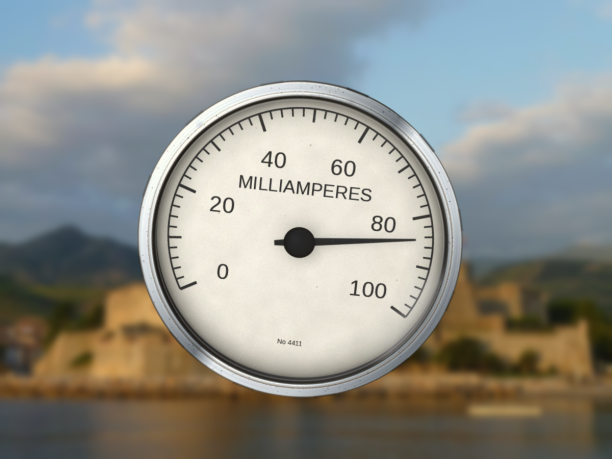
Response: mA 84
